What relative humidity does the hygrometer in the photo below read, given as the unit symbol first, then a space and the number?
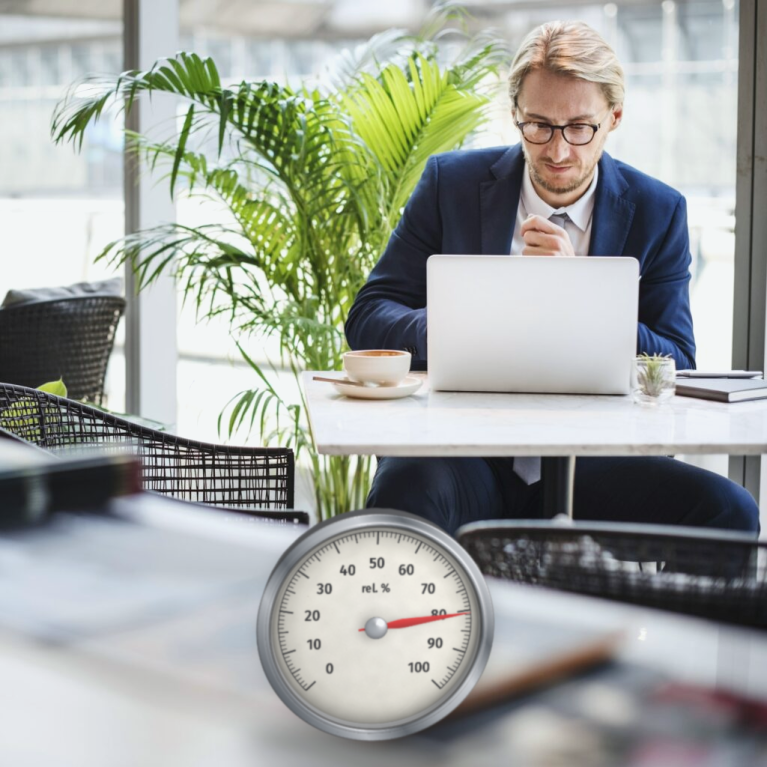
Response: % 80
